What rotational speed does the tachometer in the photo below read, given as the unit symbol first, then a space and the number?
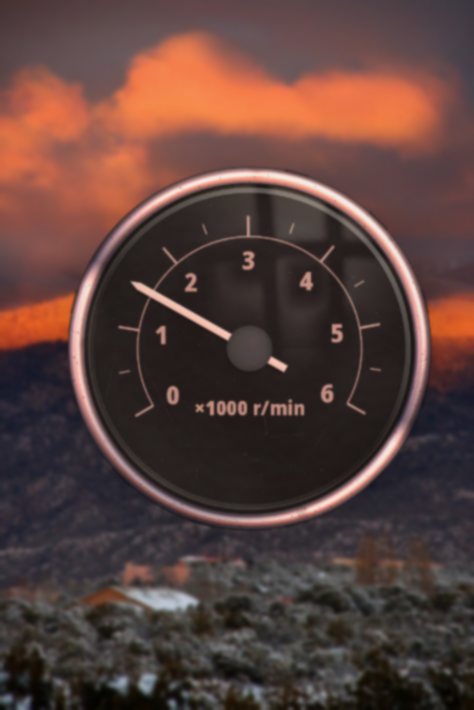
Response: rpm 1500
